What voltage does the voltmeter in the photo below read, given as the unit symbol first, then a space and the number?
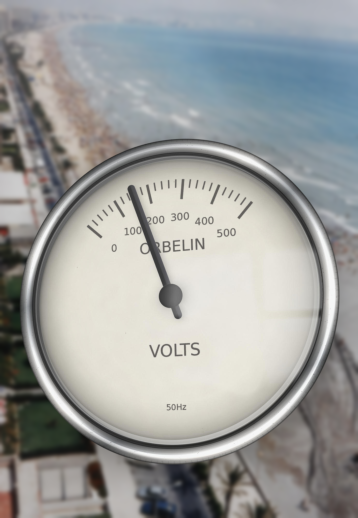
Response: V 160
